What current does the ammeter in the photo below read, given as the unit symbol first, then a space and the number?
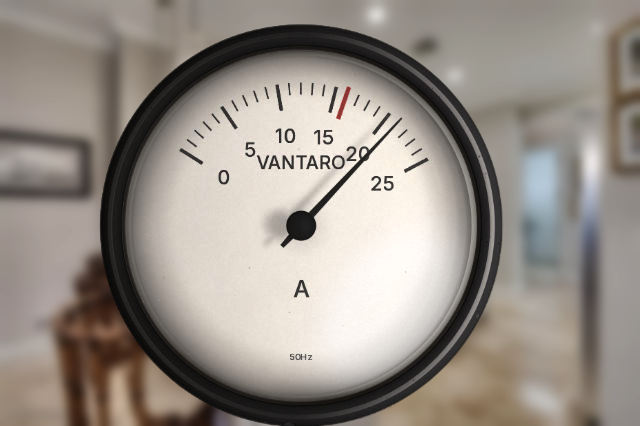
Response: A 21
